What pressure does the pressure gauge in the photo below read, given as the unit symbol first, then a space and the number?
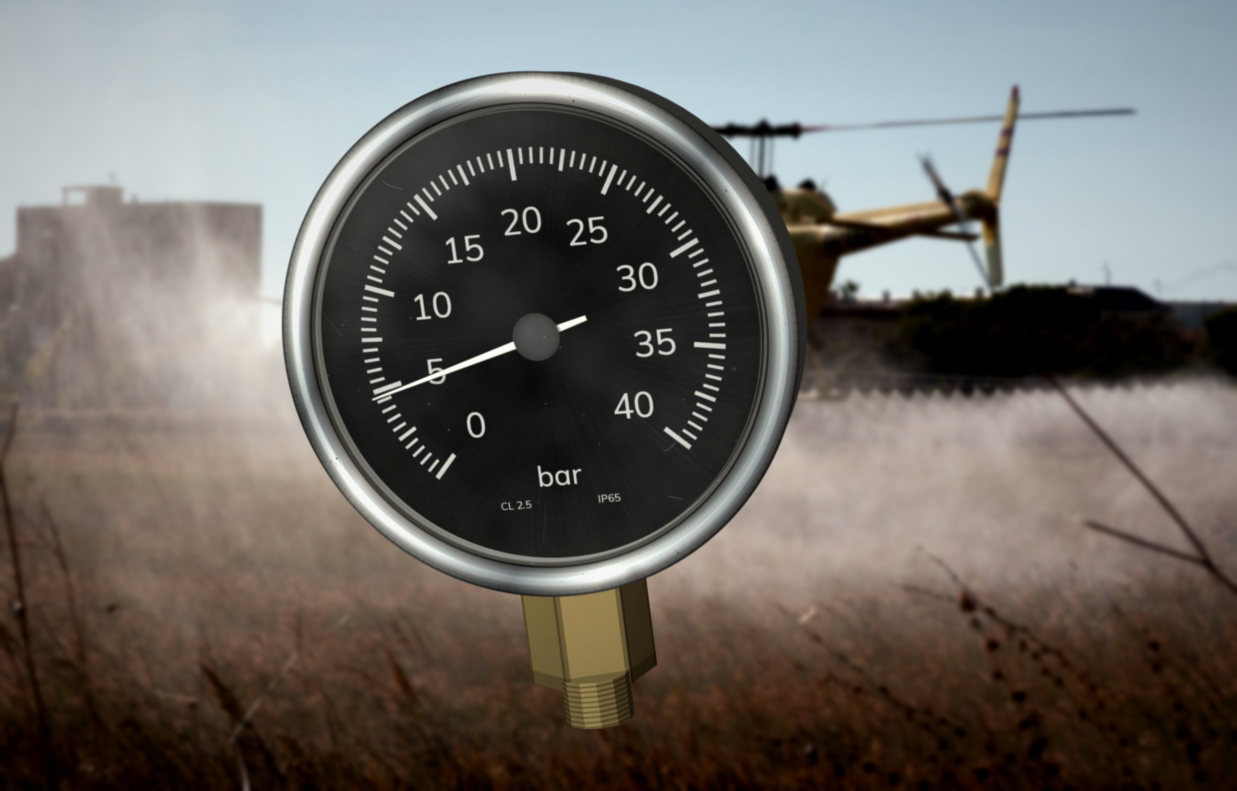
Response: bar 4.75
